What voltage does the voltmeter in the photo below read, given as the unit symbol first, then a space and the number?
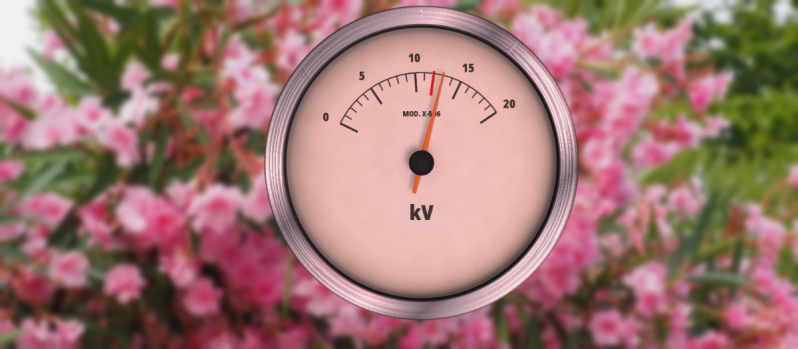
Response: kV 13
